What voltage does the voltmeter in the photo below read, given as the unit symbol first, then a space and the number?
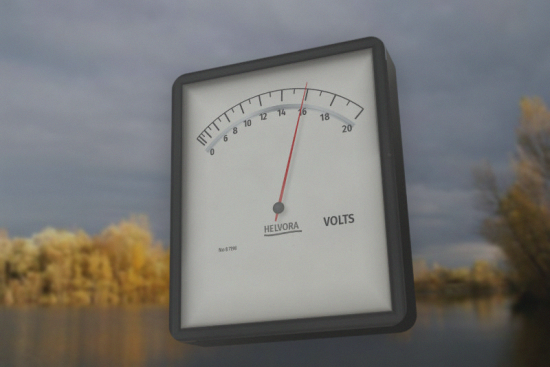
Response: V 16
